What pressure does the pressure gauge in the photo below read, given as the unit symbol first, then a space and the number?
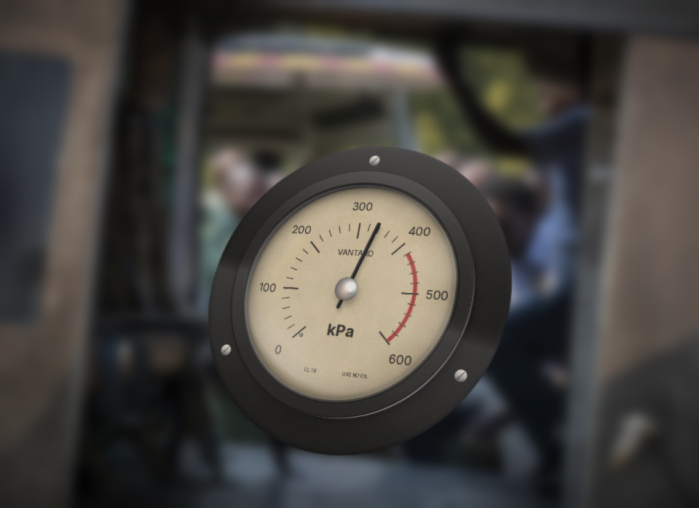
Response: kPa 340
